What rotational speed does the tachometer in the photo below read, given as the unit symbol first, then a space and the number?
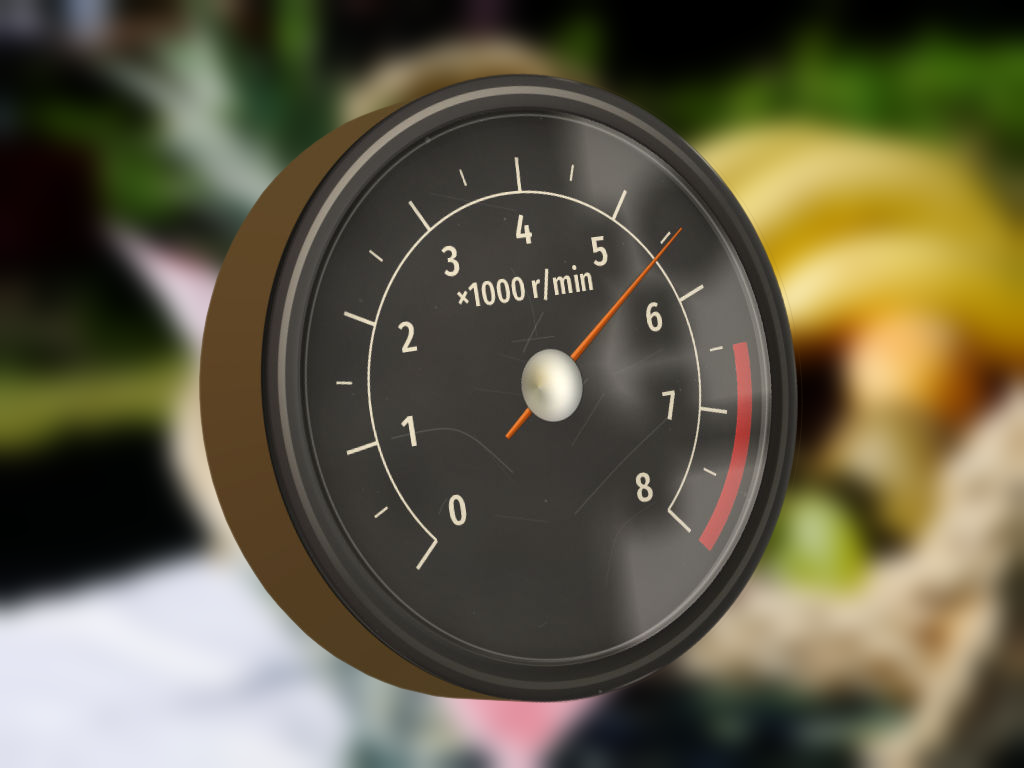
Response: rpm 5500
